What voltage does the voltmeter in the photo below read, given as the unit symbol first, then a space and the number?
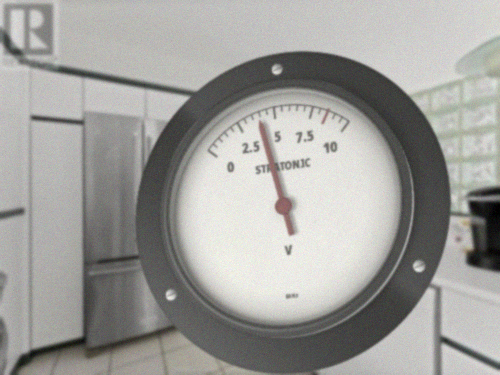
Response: V 4
